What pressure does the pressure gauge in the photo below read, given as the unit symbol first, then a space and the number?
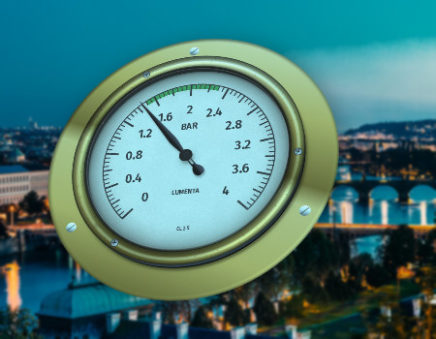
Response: bar 1.45
